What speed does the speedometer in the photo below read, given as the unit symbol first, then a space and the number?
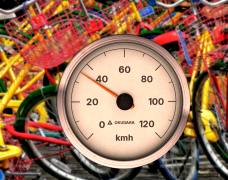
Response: km/h 35
